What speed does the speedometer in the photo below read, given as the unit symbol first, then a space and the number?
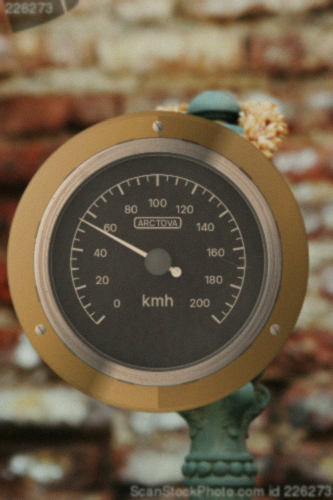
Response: km/h 55
